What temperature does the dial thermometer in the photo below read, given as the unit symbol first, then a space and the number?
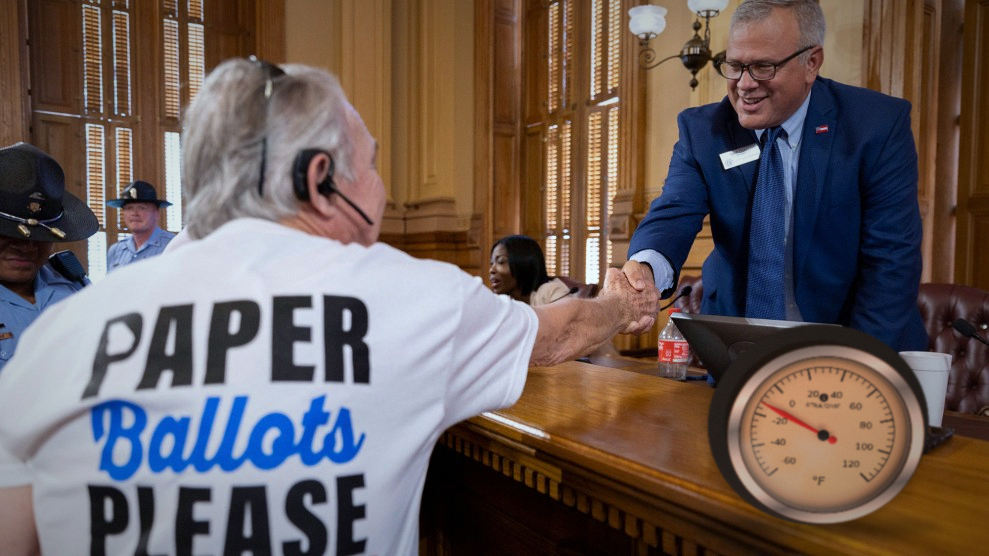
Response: °F -12
